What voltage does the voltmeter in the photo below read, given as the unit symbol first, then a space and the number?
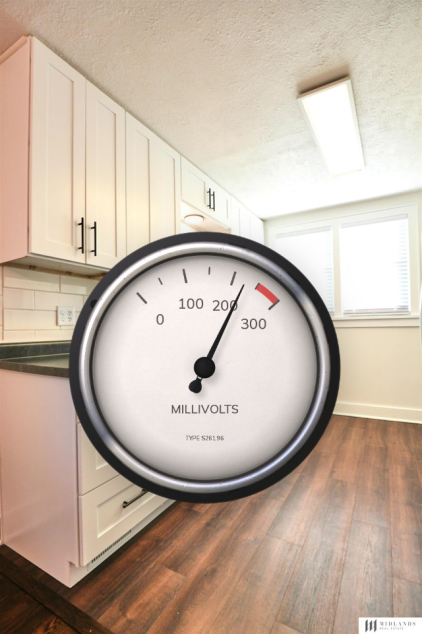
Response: mV 225
